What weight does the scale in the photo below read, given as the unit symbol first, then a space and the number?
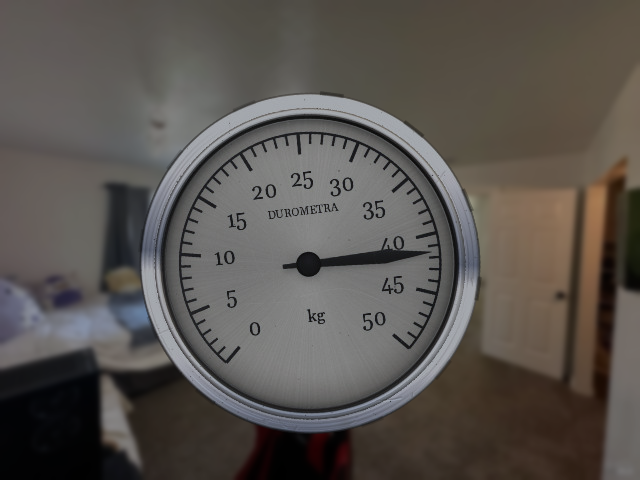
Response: kg 41.5
